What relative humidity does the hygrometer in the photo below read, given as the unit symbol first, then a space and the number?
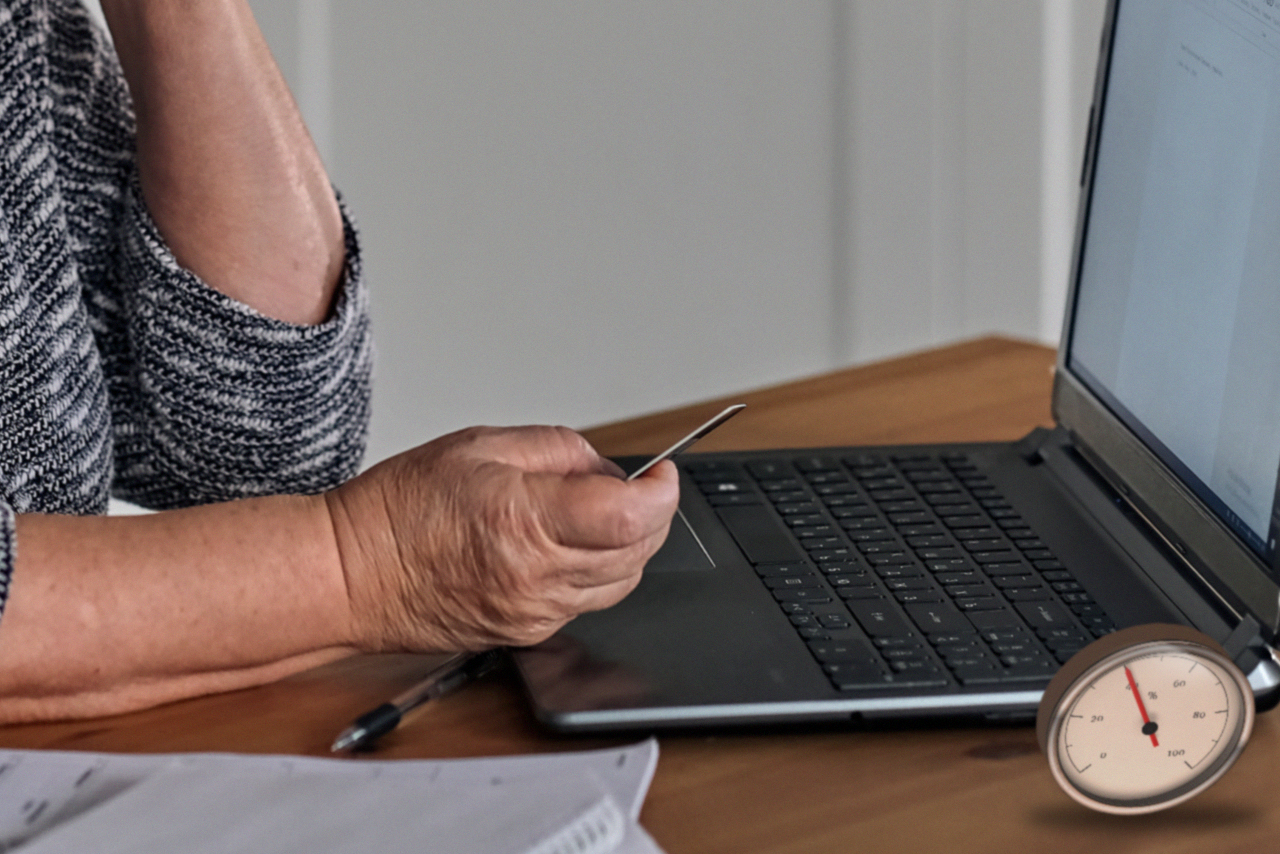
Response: % 40
